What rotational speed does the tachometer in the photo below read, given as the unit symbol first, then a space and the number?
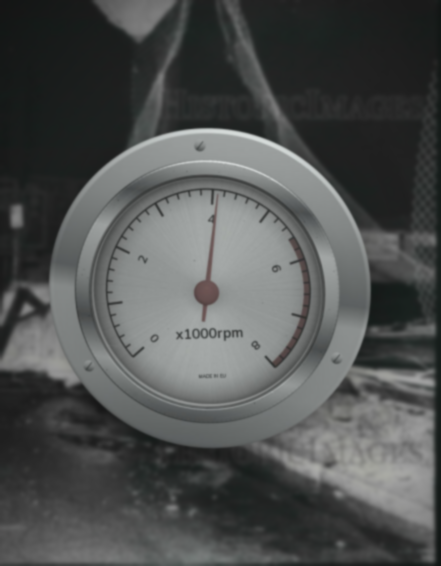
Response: rpm 4100
